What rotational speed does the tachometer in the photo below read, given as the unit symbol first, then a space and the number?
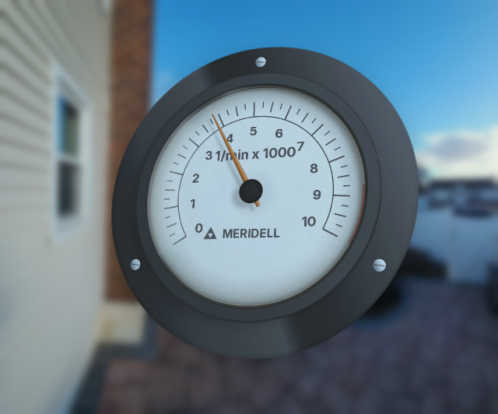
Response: rpm 3875
